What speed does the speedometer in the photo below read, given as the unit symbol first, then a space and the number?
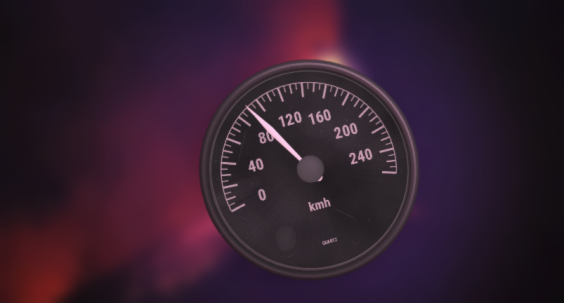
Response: km/h 90
